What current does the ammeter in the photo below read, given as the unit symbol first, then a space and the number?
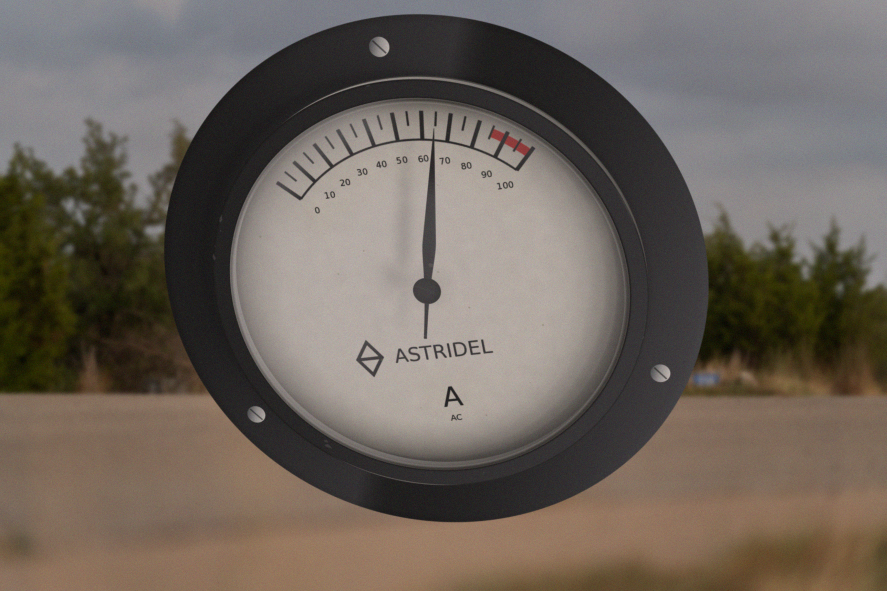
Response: A 65
